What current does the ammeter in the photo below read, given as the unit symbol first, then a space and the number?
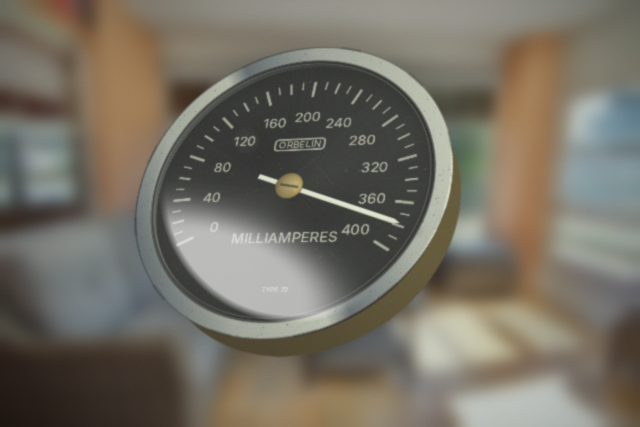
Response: mA 380
